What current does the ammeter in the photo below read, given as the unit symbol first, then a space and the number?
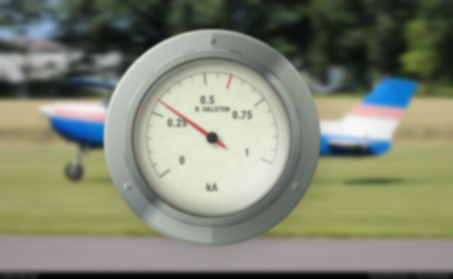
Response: kA 0.3
